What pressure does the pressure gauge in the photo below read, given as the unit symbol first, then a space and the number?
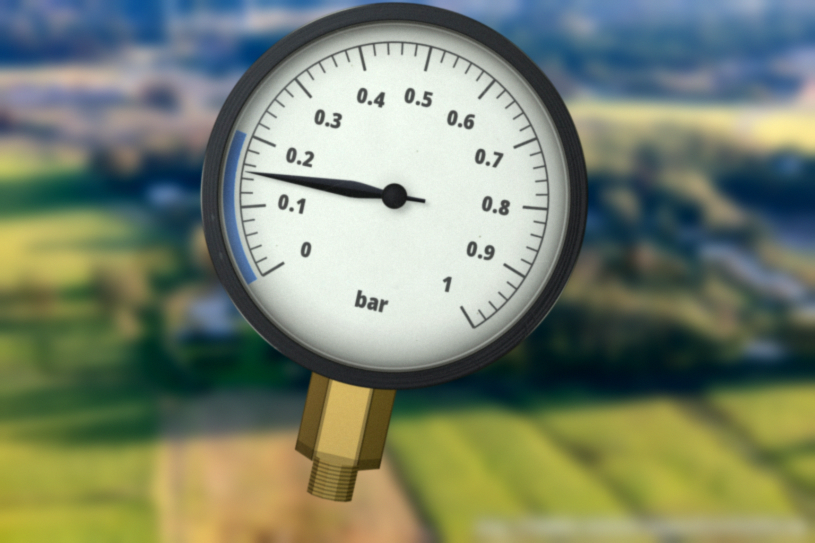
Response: bar 0.15
